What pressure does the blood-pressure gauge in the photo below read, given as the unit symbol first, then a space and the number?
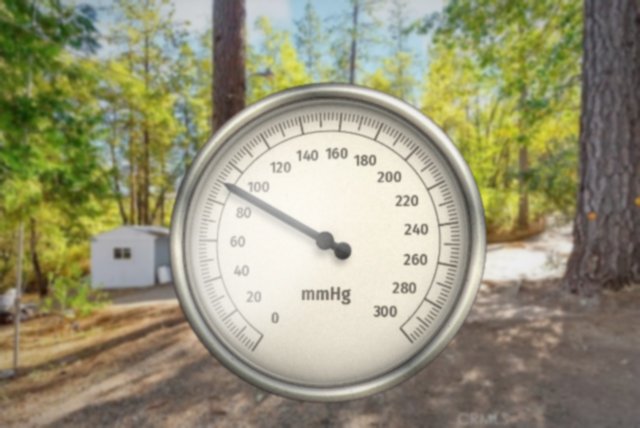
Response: mmHg 90
